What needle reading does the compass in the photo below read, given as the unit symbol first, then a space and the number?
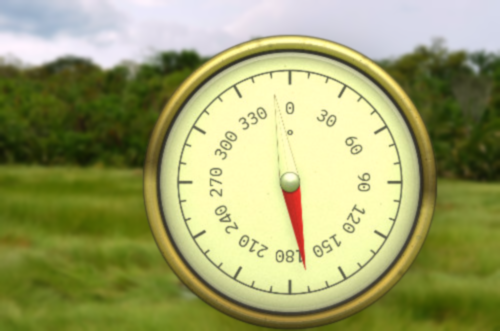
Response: ° 170
